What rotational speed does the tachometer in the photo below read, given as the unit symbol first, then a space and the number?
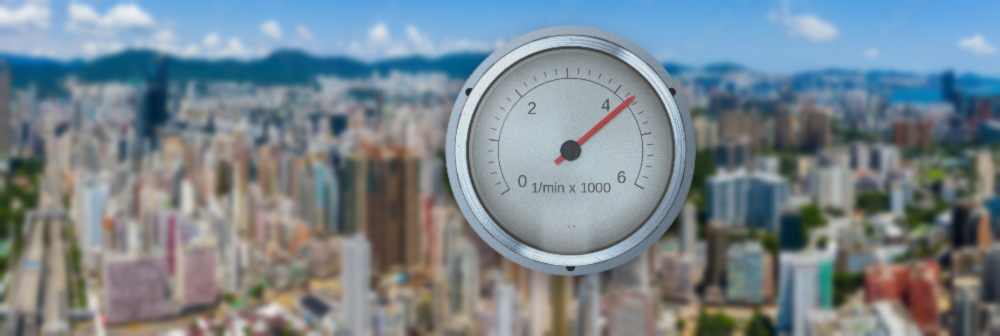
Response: rpm 4300
